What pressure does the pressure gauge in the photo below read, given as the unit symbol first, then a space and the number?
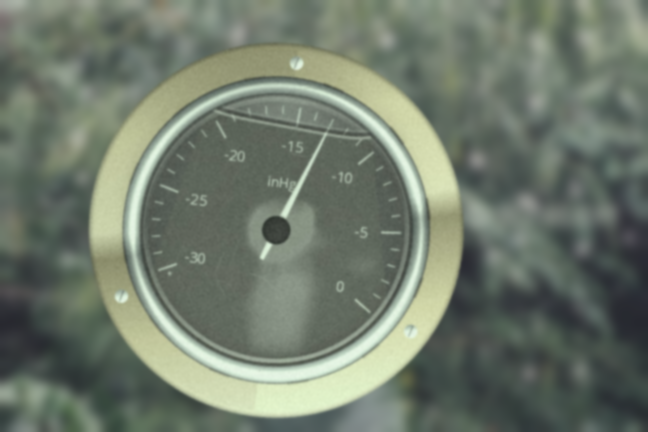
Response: inHg -13
